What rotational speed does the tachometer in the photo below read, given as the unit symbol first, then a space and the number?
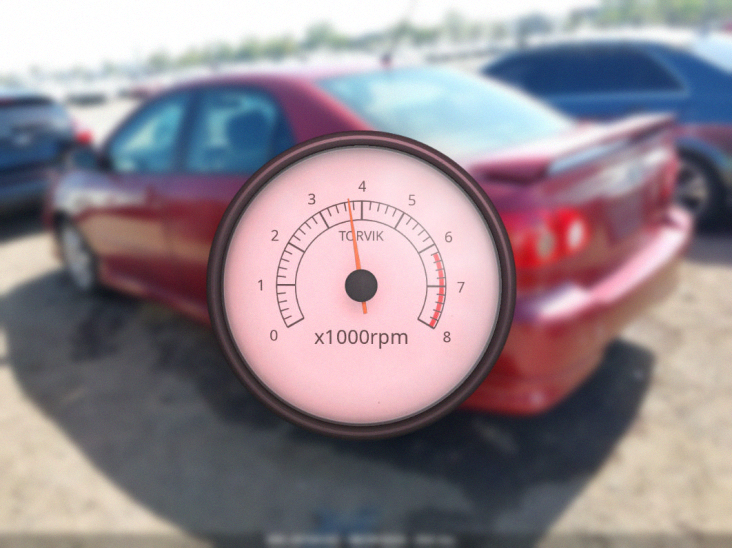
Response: rpm 3700
